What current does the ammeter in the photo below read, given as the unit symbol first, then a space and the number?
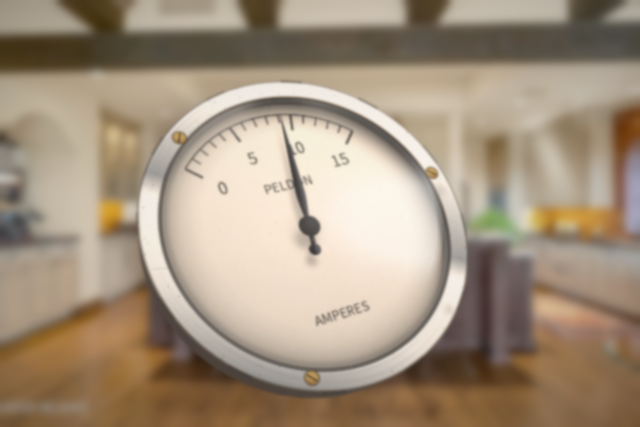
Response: A 9
